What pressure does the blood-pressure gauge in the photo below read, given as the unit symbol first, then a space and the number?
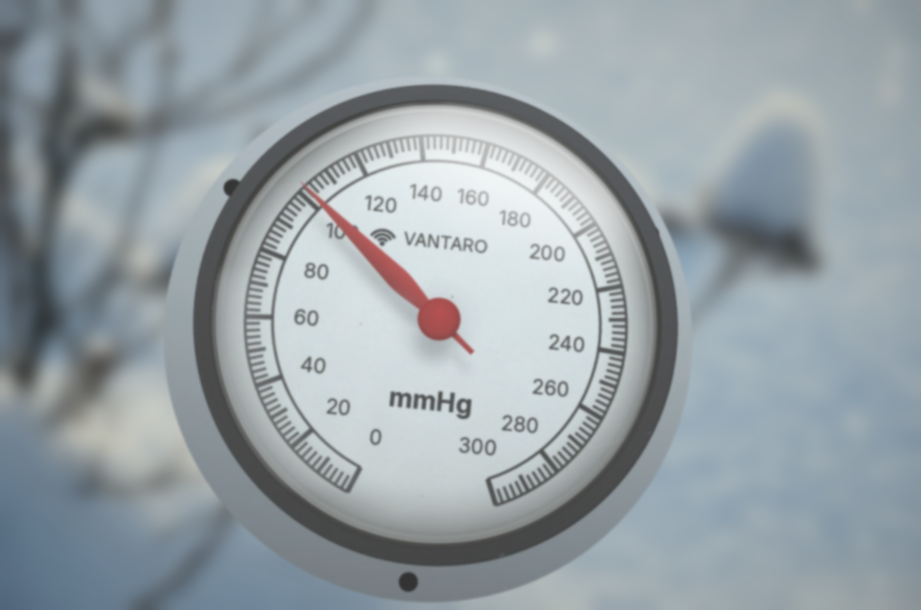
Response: mmHg 102
